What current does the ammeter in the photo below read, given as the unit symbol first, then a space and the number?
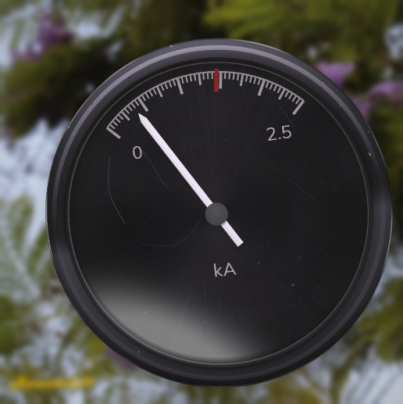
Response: kA 0.4
